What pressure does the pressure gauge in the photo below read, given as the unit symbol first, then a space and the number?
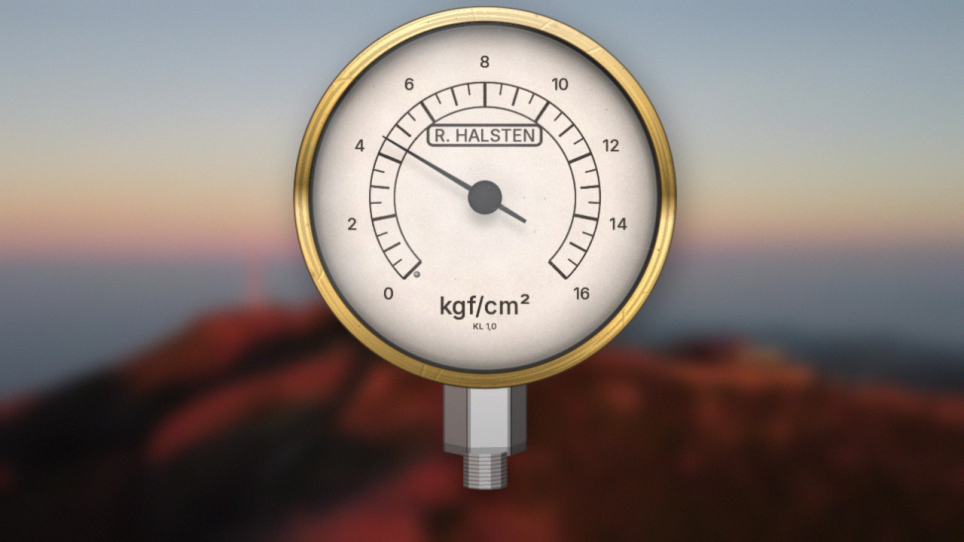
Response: kg/cm² 4.5
